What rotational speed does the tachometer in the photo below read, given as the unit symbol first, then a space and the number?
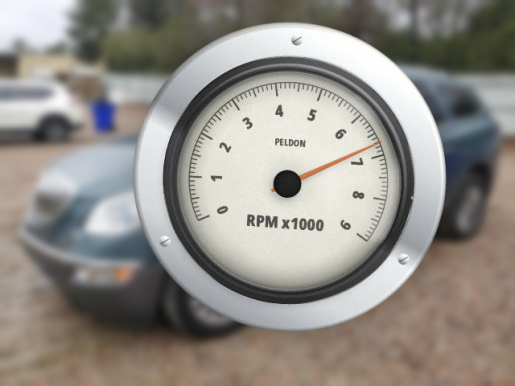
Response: rpm 6700
